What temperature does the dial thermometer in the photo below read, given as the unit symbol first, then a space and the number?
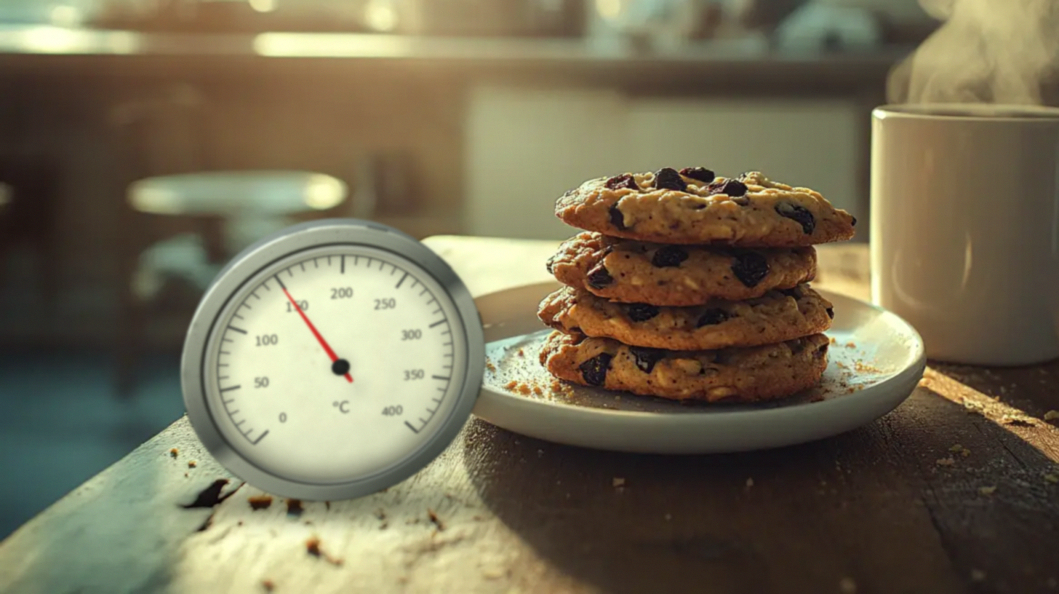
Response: °C 150
